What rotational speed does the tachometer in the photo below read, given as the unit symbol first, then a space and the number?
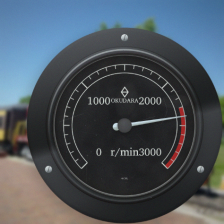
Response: rpm 2400
